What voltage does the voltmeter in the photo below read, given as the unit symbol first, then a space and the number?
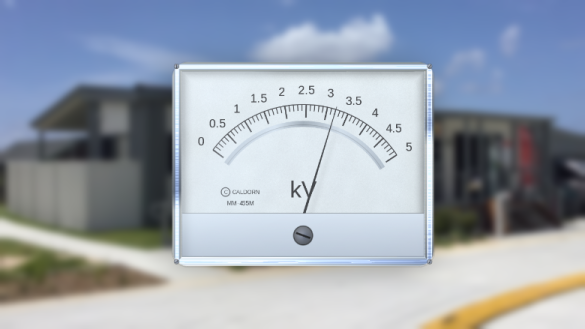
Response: kV 3.2
